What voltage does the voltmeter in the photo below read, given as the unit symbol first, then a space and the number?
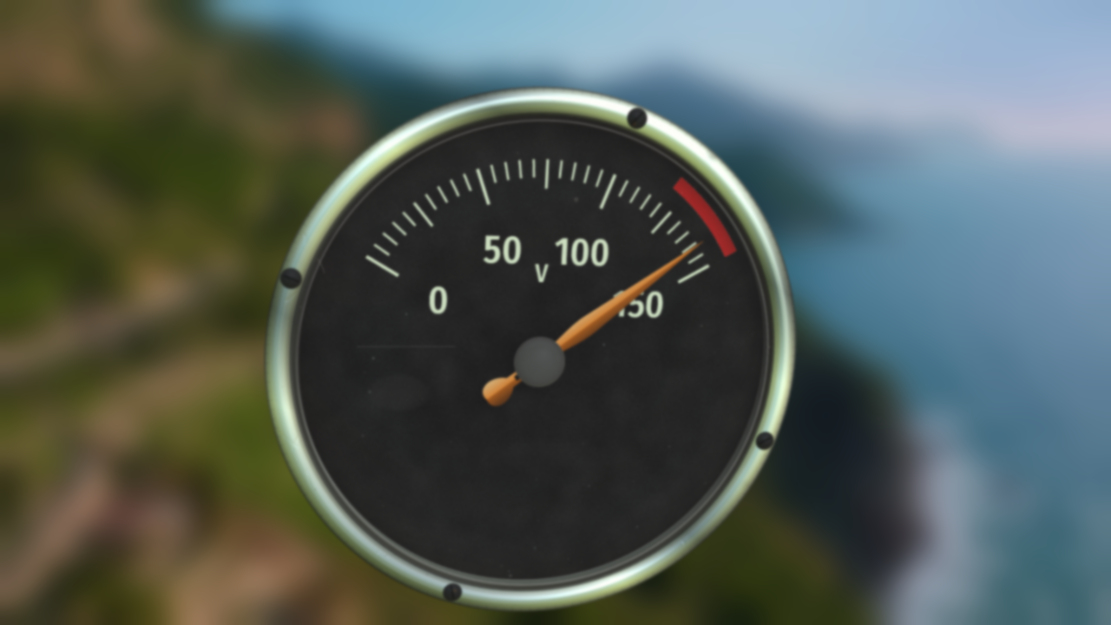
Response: V 140
